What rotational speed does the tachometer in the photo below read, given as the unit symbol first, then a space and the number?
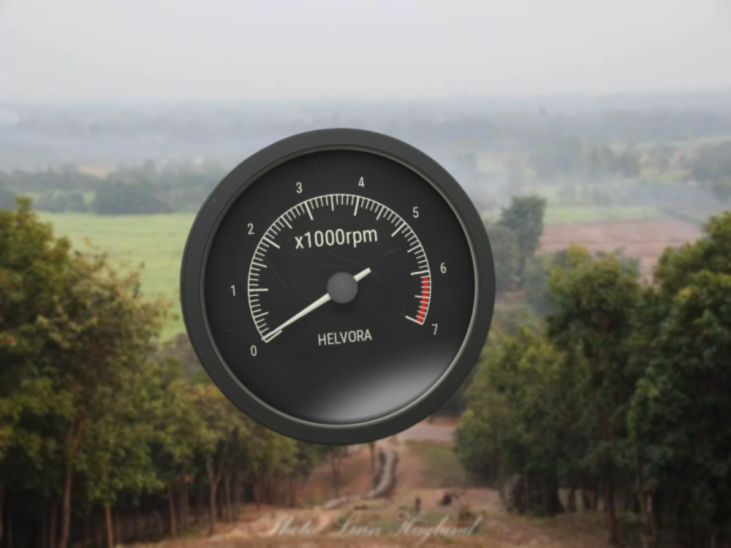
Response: rpm 100
